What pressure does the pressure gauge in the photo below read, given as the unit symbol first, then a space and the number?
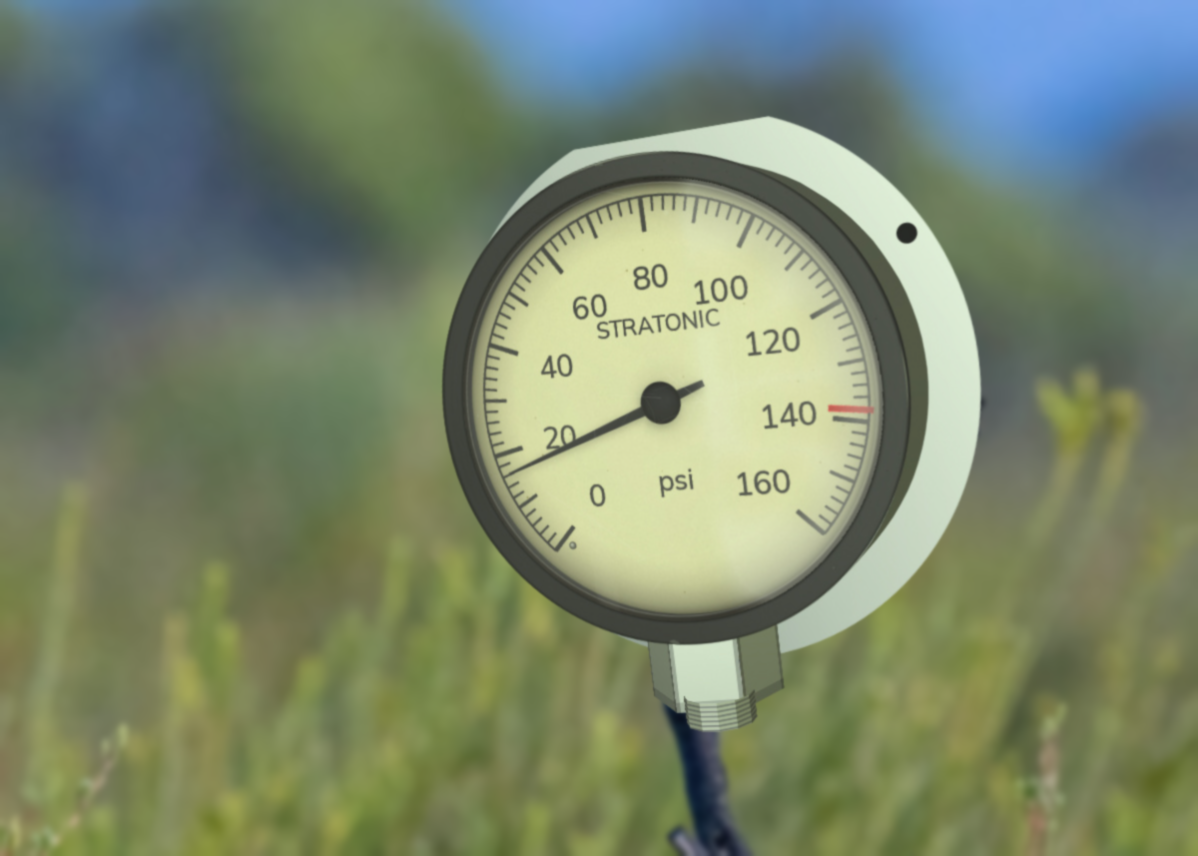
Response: psi 16
